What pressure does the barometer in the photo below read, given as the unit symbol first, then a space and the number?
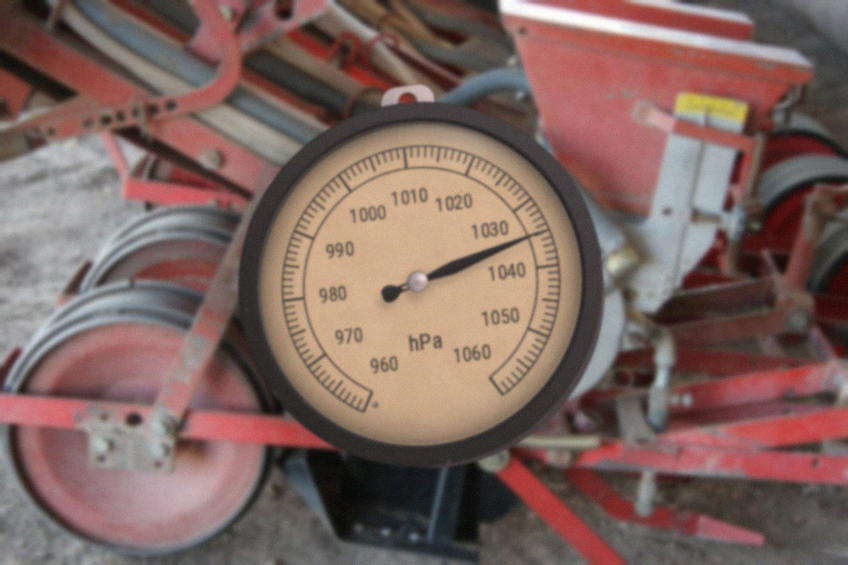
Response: hPa 1035
